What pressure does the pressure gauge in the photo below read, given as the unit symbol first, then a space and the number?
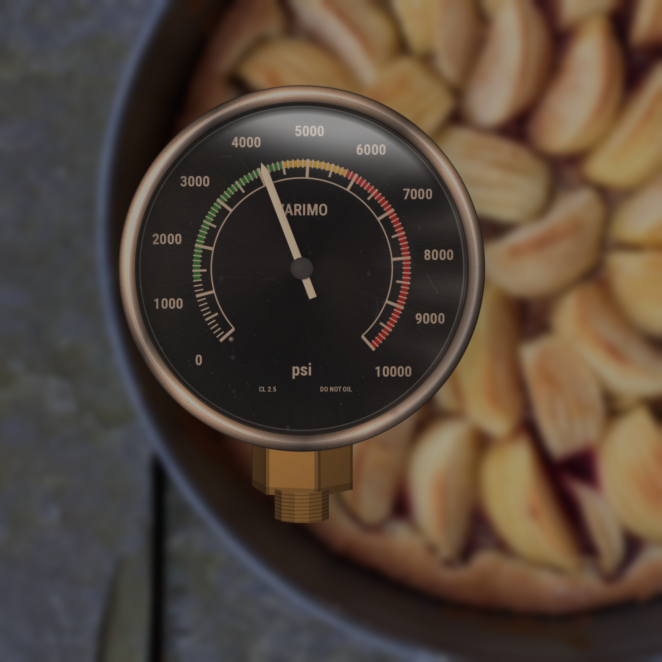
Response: psi 4100
